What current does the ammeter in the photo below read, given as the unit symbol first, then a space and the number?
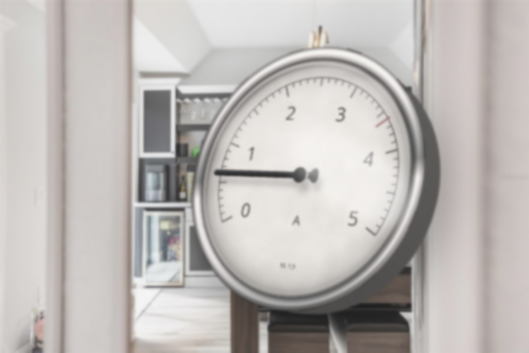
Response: A 0.6
